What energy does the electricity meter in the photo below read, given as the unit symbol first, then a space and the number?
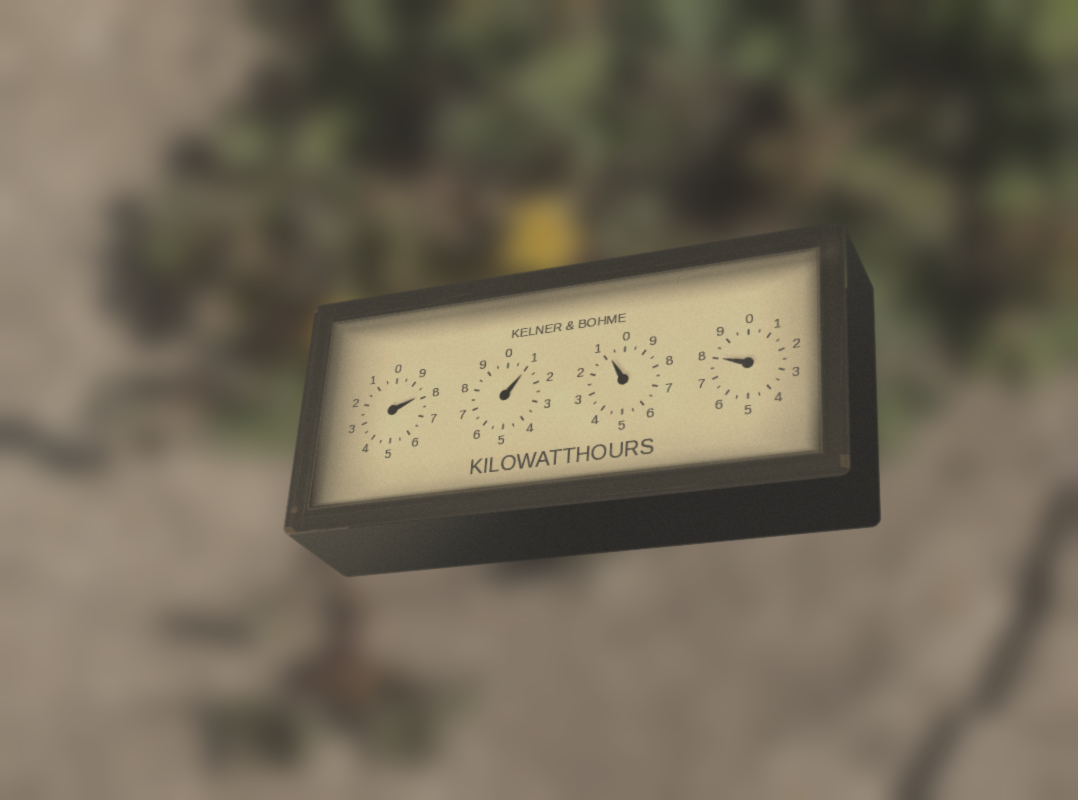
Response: kWh 8108
